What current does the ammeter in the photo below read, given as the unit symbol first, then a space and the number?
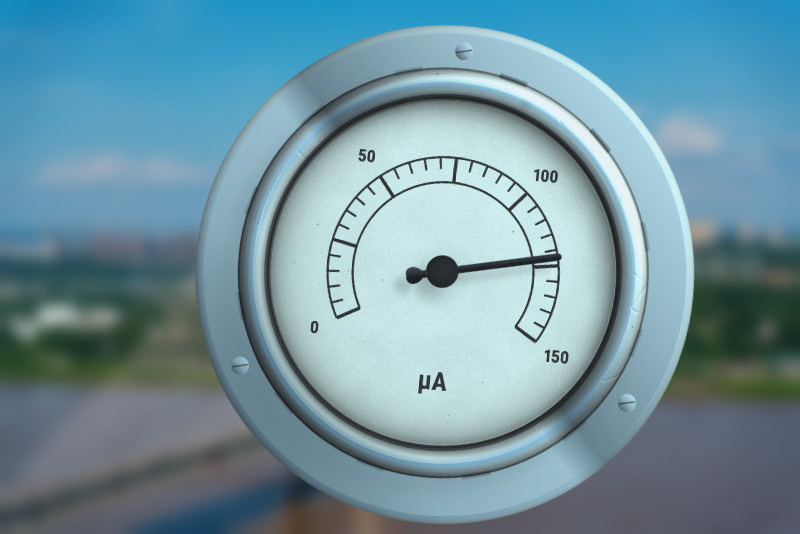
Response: µA 122.5
